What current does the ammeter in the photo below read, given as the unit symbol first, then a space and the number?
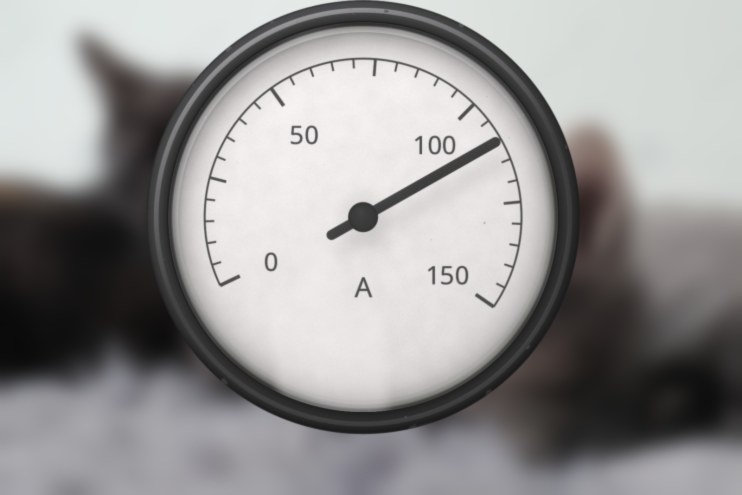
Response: A 110
